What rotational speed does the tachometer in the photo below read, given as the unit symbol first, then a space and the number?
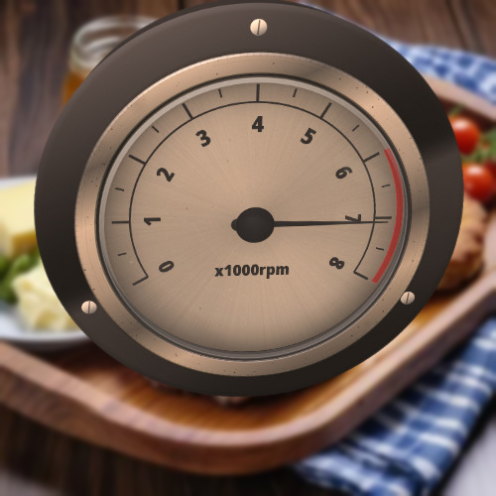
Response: rpm 7000
